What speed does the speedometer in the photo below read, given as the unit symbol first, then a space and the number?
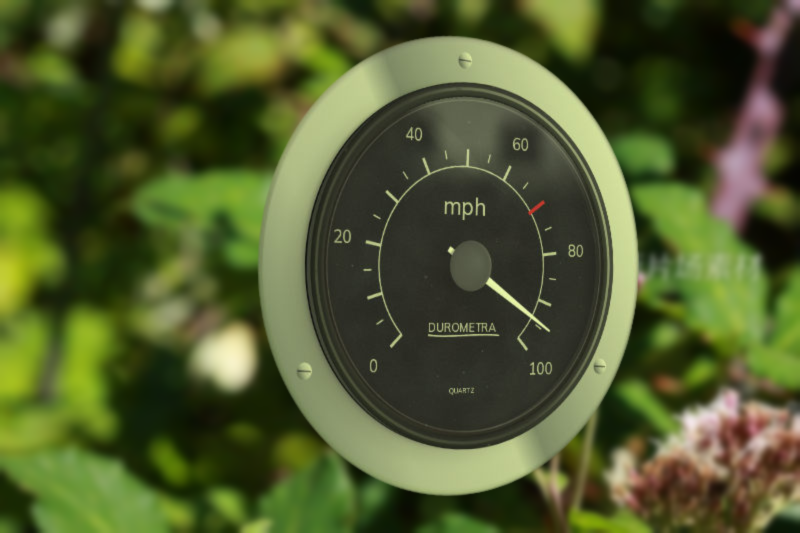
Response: mph 95
